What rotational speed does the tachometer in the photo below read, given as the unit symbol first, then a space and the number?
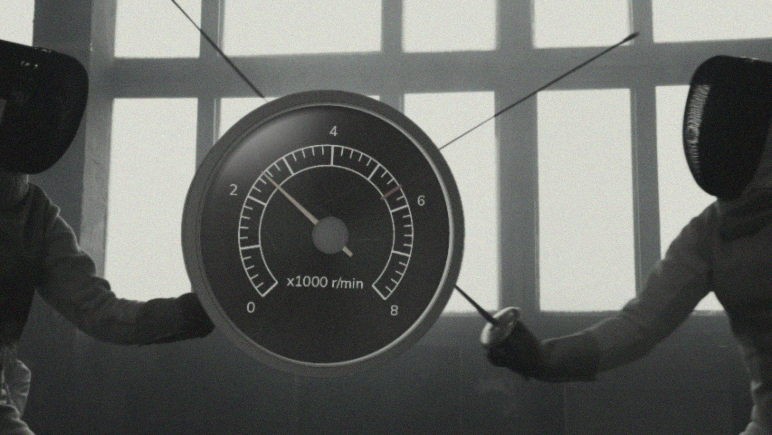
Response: rpm 2500
